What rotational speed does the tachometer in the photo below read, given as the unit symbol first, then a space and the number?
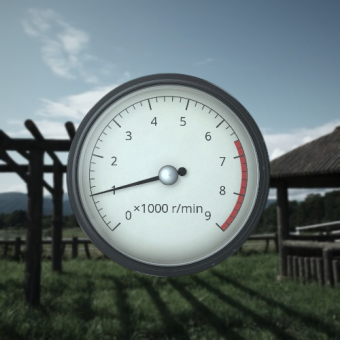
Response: rpm 1000
